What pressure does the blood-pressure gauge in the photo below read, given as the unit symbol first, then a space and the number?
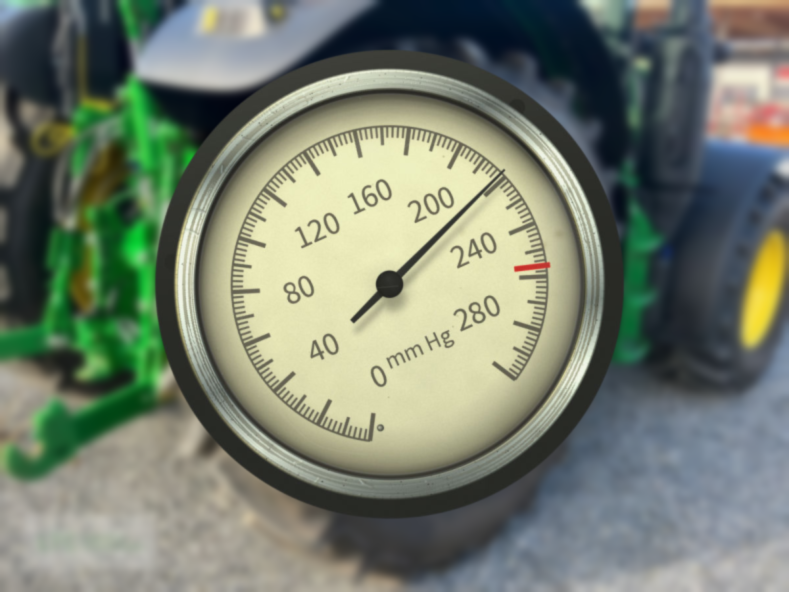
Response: mmHg 218
